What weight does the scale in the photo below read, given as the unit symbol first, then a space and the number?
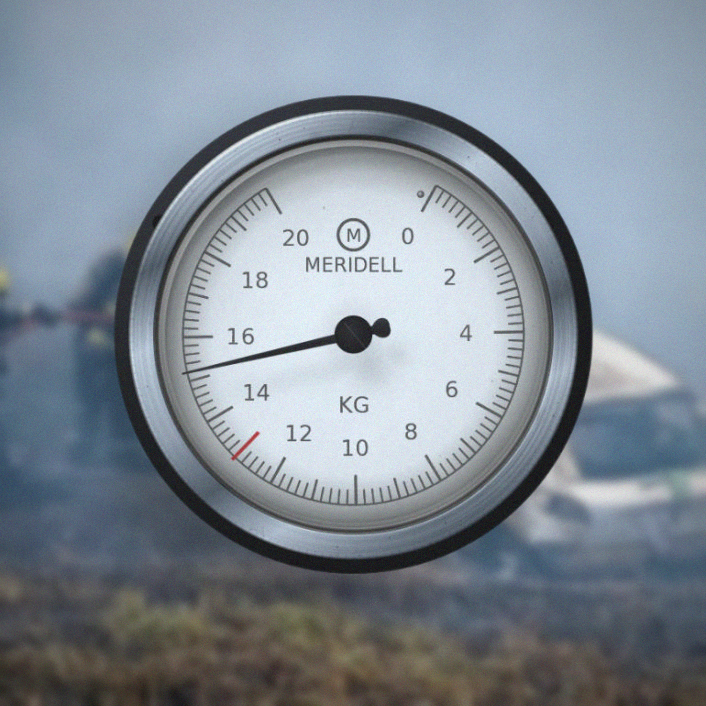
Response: kg 15.2
